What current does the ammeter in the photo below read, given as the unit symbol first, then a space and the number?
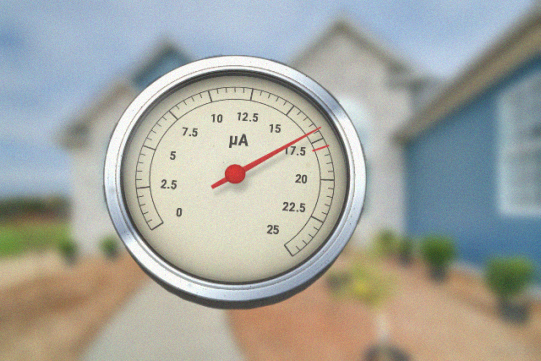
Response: µA 17
